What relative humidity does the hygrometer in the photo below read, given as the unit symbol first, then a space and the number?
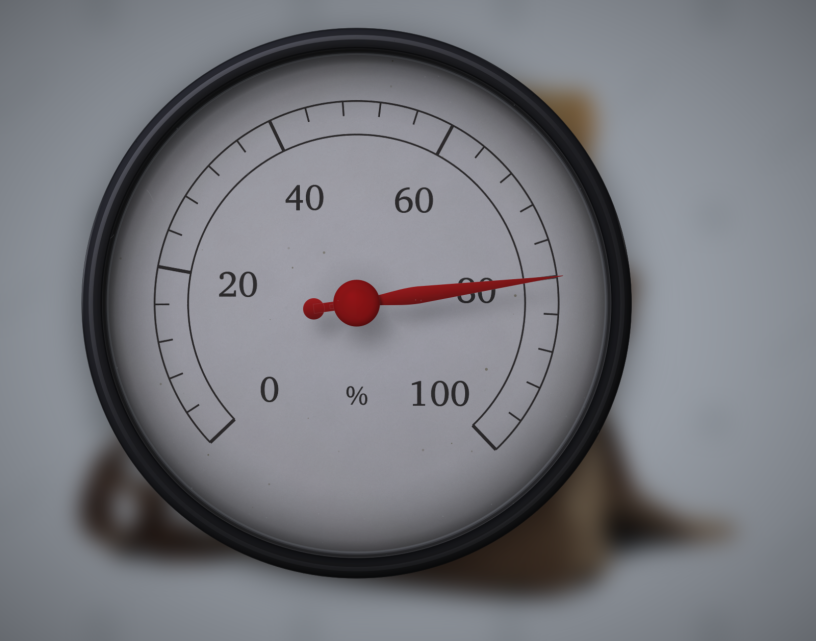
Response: % 80
